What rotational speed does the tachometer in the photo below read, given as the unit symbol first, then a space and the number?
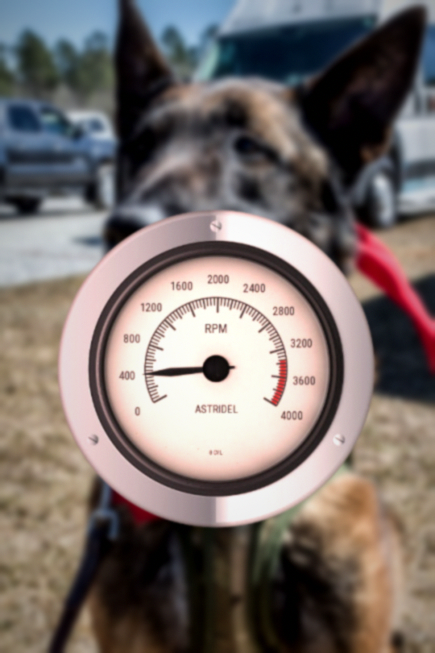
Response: rpm 400
